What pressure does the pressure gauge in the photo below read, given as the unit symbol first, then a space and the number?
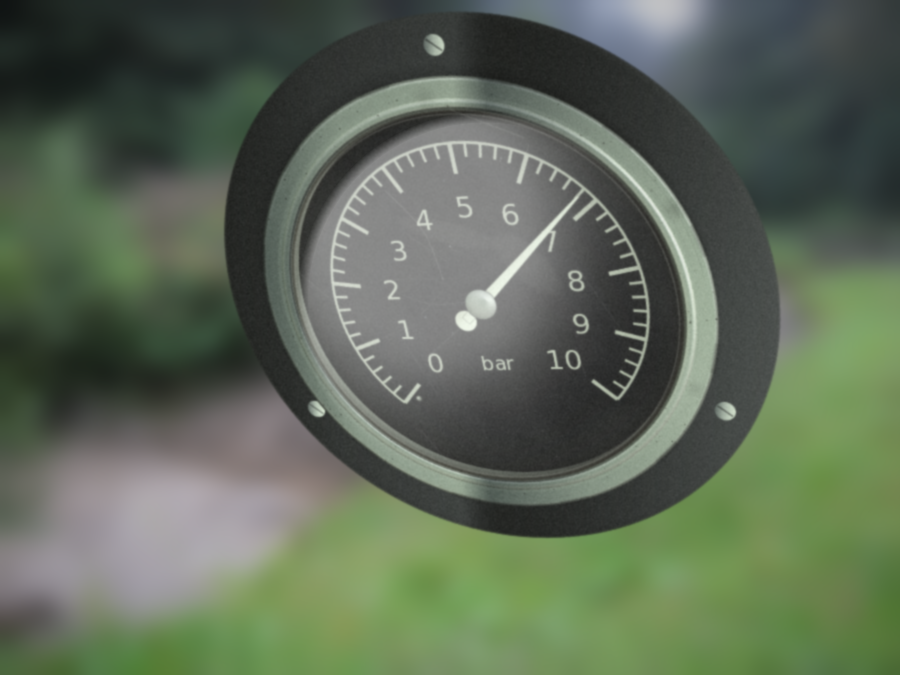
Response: bar 6.8
